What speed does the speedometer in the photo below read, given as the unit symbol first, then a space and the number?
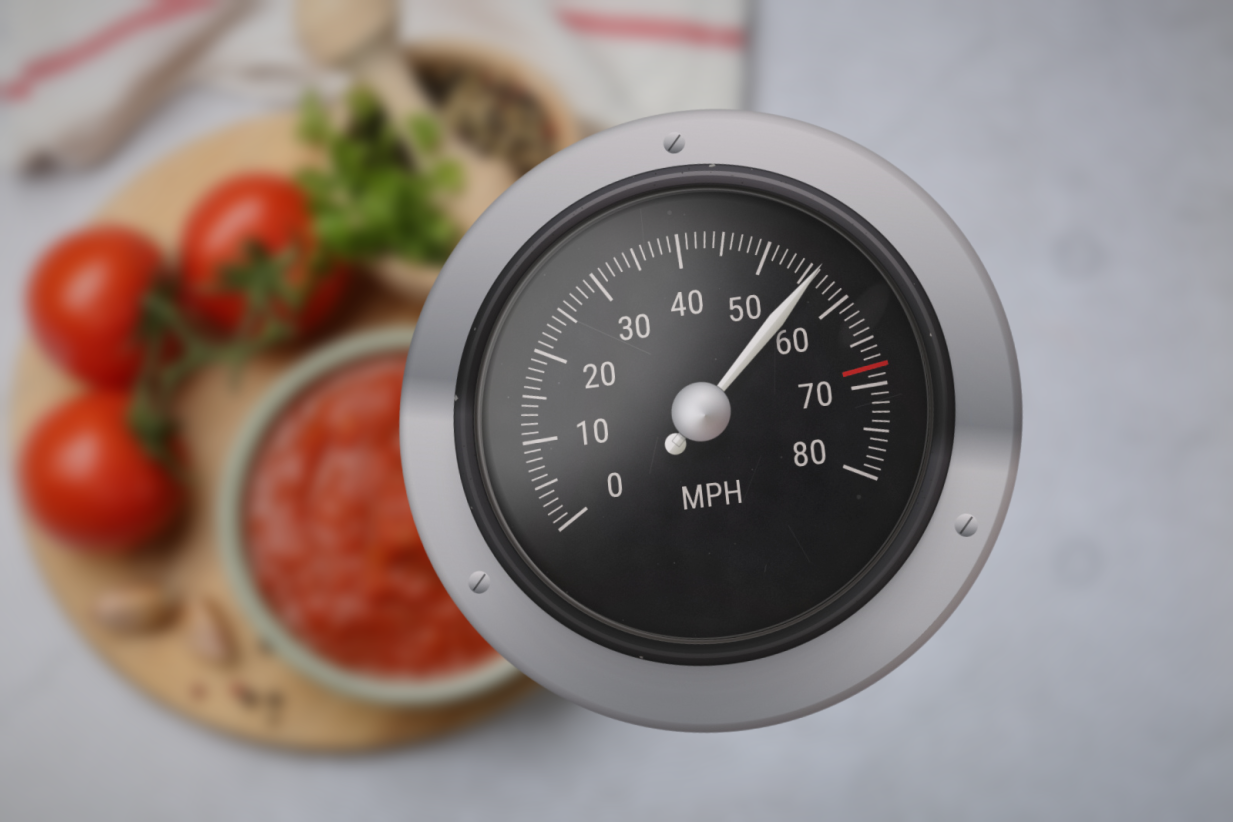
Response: mph 56
